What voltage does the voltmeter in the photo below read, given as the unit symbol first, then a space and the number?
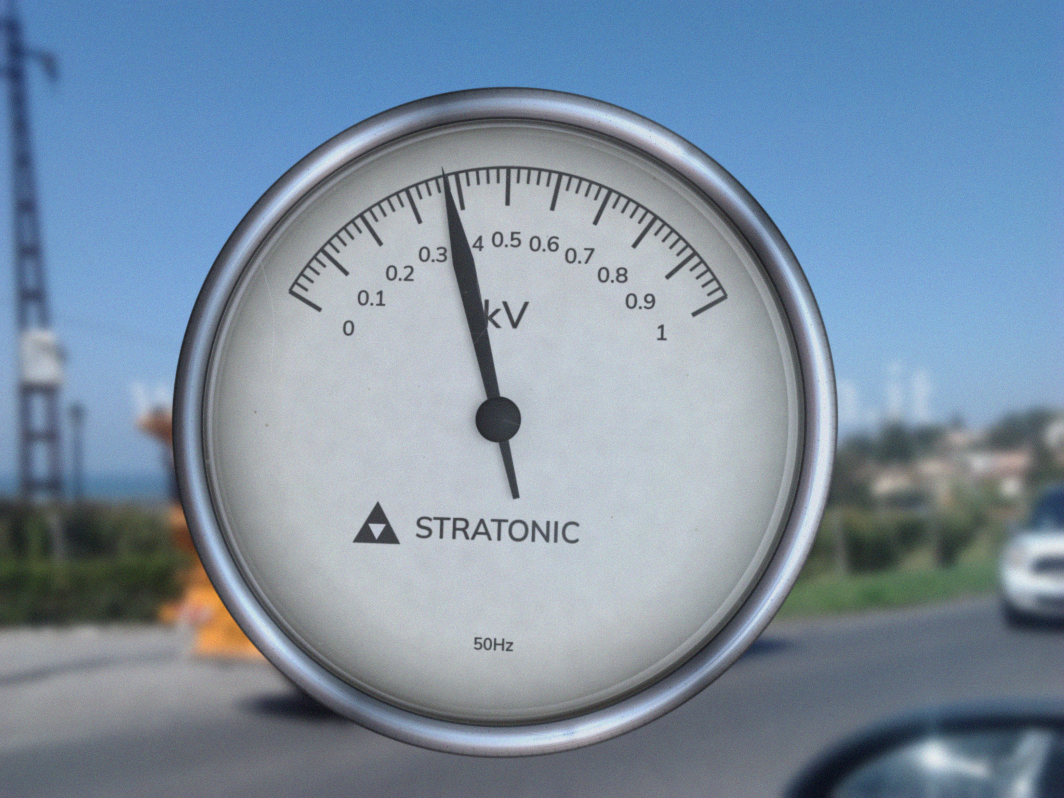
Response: kV 0.38
